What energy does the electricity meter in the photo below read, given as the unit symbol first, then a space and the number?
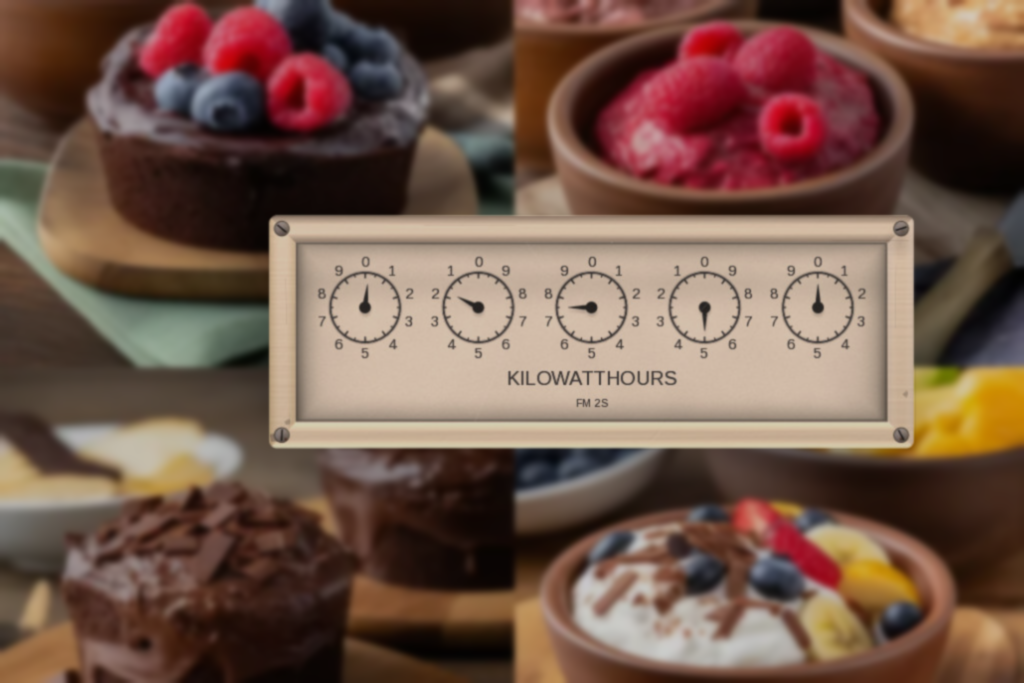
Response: kWh 1750
